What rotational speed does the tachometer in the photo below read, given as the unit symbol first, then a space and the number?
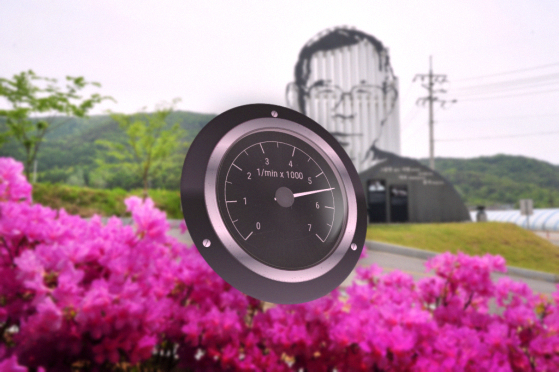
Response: rpm 5500
